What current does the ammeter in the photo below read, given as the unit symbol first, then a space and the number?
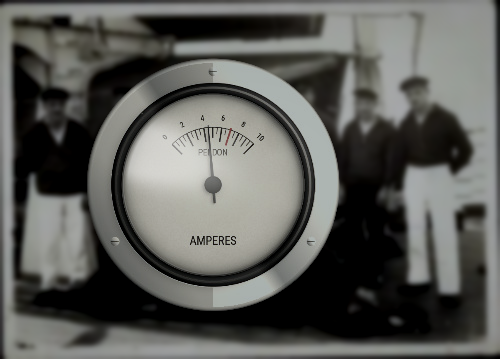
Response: A 4.5
